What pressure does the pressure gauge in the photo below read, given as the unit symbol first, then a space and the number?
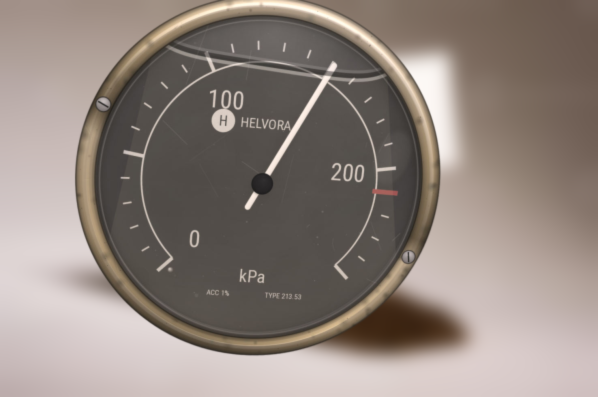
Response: kPa 150
